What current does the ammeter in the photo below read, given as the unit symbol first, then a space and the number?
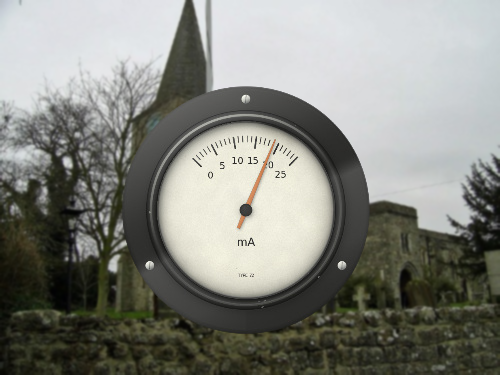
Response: mA 19
